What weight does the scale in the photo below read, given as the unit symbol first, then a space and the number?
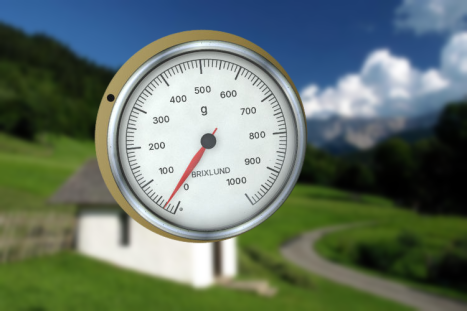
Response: g 30
